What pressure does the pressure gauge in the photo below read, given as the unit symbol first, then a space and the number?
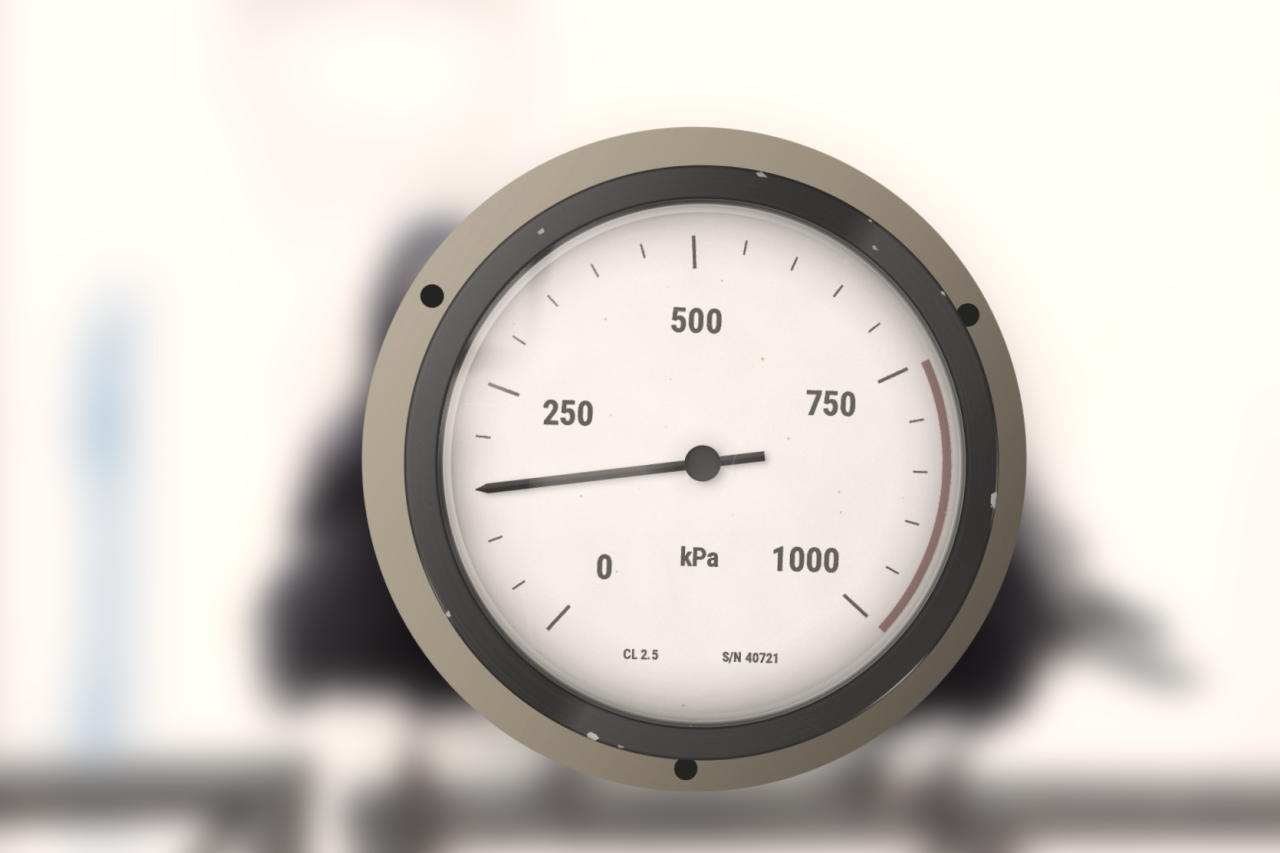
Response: kPa 150
